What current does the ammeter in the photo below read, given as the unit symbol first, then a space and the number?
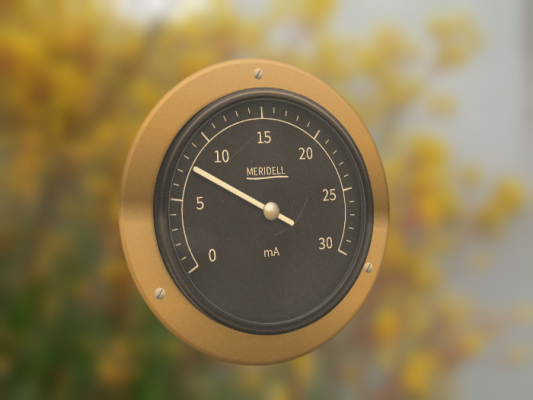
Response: mA 7.5
